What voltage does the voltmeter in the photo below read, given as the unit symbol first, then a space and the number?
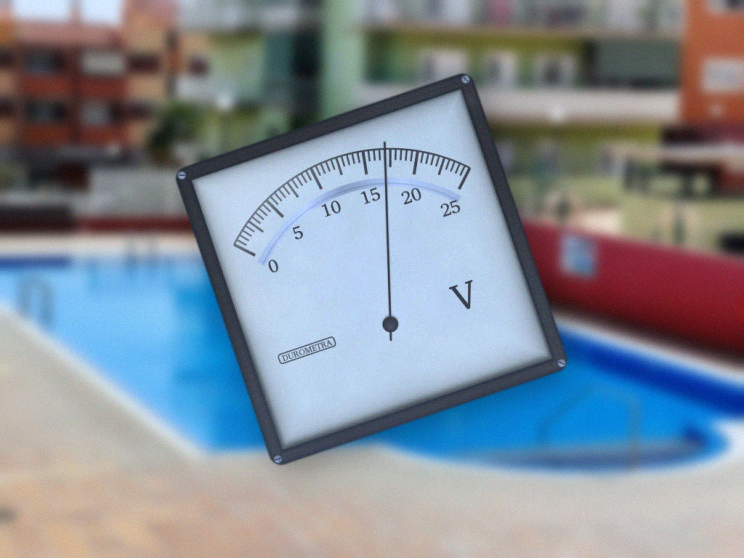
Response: V 17
